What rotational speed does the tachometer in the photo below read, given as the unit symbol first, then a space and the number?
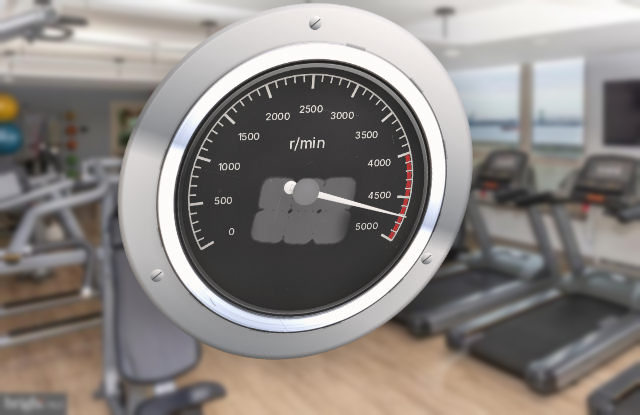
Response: rpm 4700
